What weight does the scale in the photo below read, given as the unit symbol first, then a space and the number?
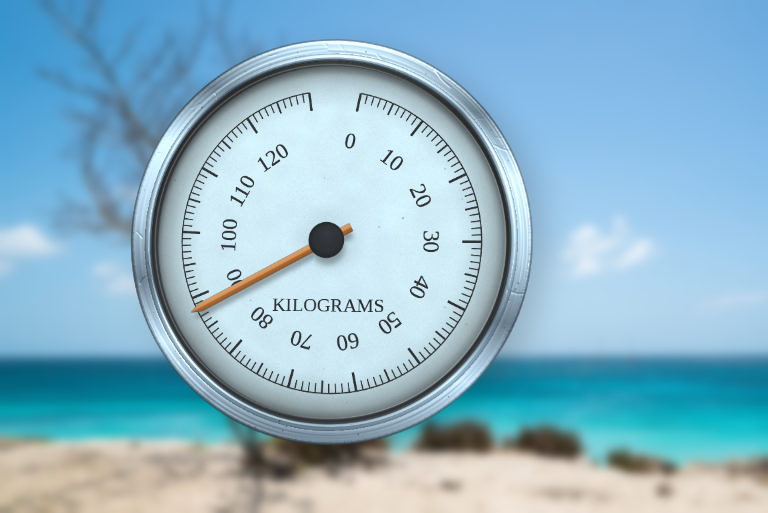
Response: kg 88
